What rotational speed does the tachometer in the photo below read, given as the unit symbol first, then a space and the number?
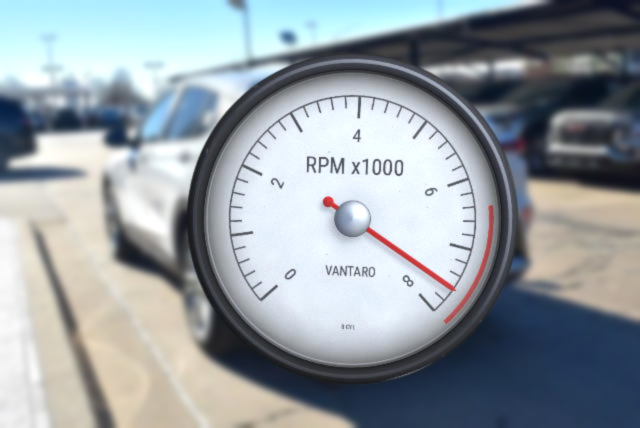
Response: rpm 7600
